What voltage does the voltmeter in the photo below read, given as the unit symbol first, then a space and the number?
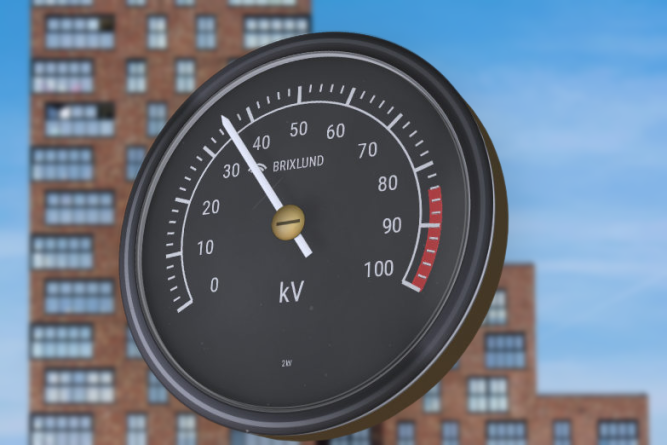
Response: kV 36
